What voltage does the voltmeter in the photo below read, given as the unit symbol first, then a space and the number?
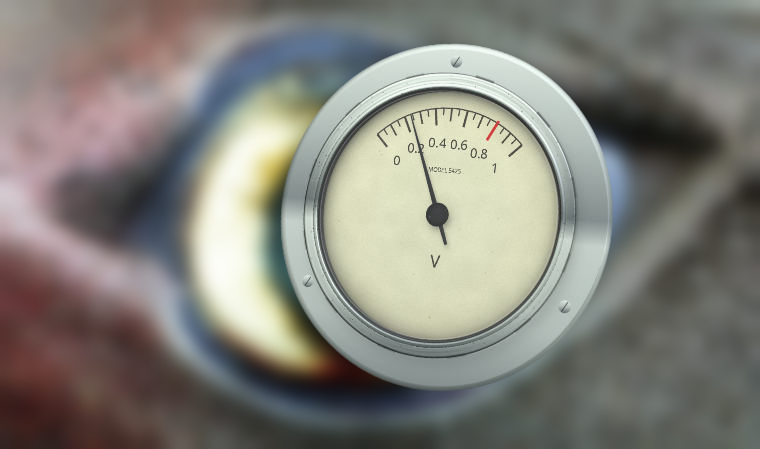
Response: V 0.25
